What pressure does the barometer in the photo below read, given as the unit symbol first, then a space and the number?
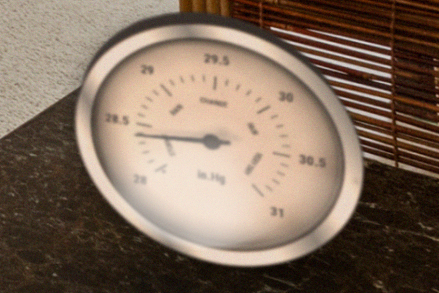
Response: inHg 28.4
